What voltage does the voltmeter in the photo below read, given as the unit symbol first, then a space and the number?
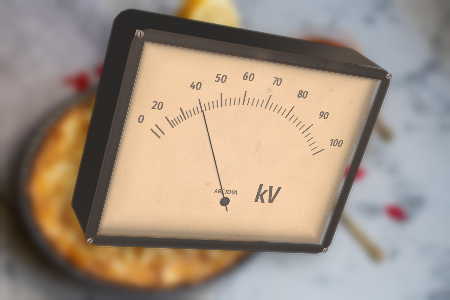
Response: kV 40
